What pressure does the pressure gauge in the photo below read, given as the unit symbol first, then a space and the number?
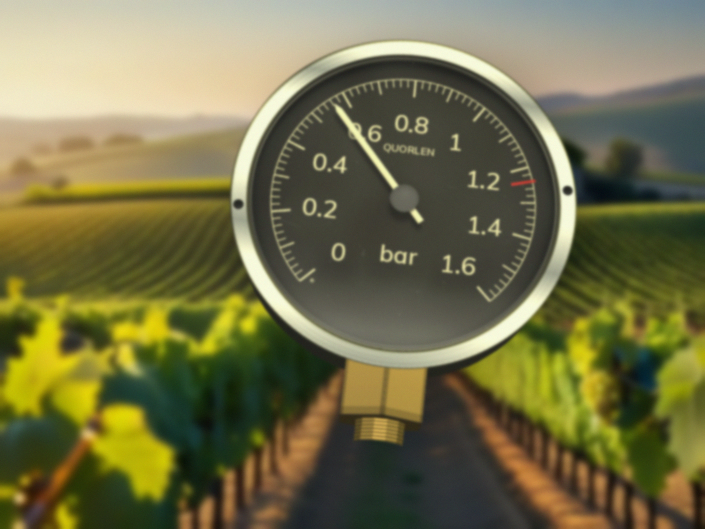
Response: bar 0.56
